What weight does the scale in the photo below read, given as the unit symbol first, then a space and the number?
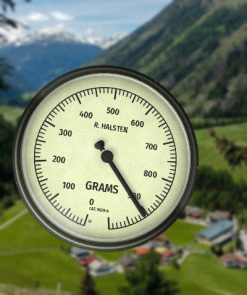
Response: g 910
